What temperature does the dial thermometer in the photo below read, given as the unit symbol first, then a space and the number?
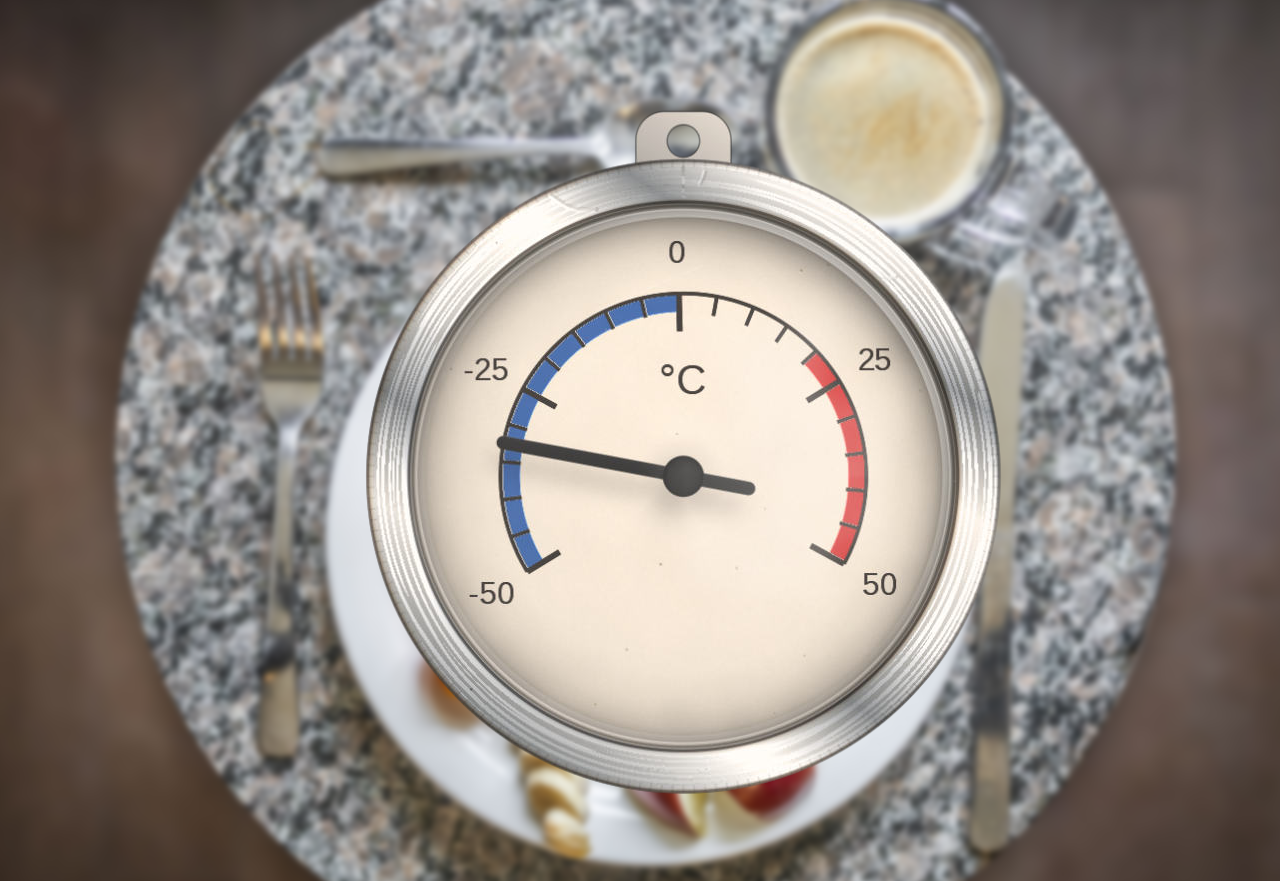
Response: °C -32.5
